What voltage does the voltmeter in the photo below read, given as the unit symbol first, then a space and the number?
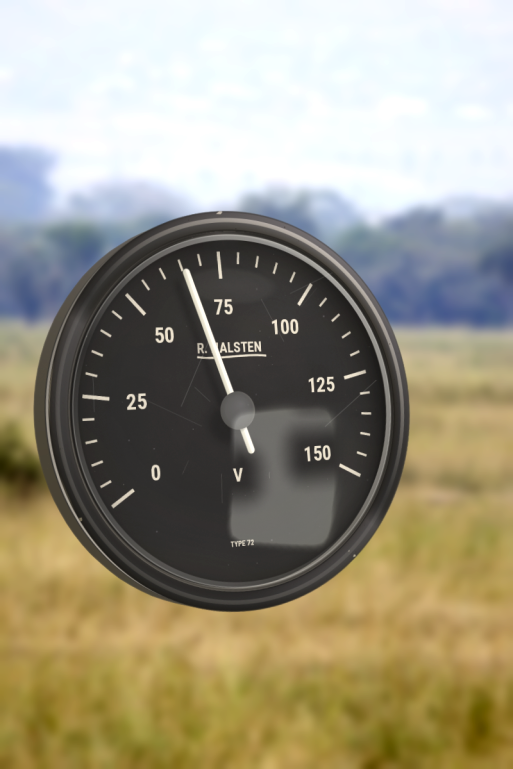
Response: V 65
